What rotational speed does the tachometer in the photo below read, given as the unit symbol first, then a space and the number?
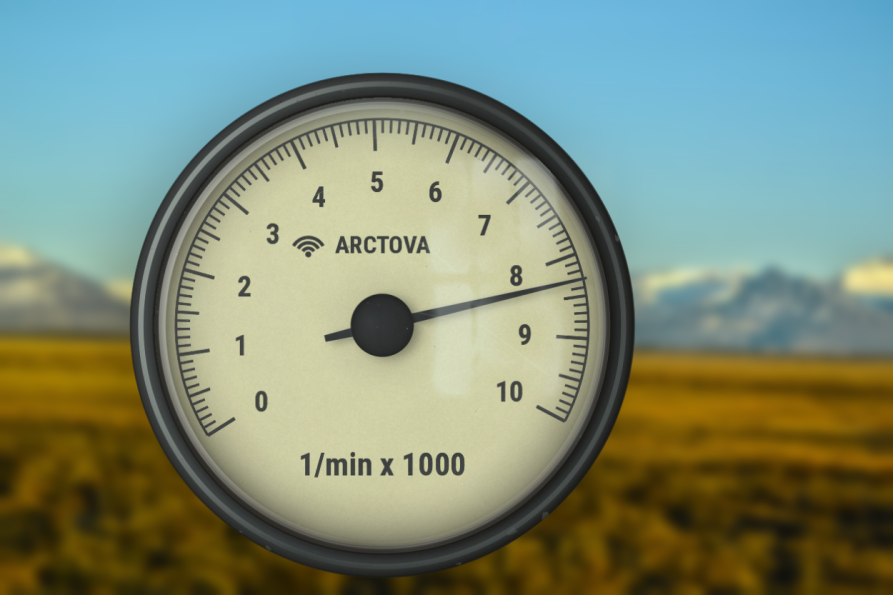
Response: rpm 8300
